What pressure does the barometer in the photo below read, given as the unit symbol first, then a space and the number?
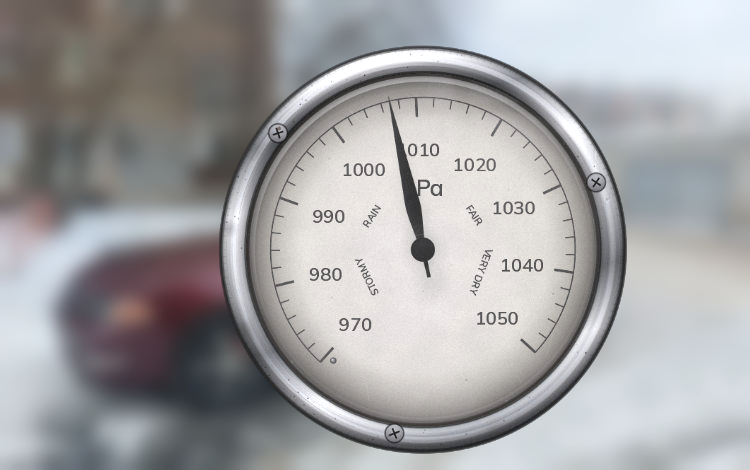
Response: hPa 1007
